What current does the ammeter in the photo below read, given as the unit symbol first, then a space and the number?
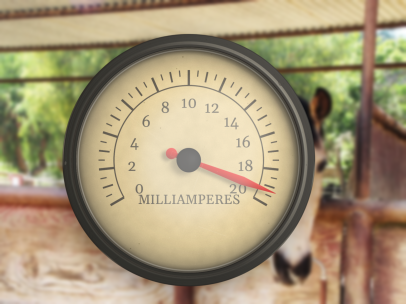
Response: mA 19.25
